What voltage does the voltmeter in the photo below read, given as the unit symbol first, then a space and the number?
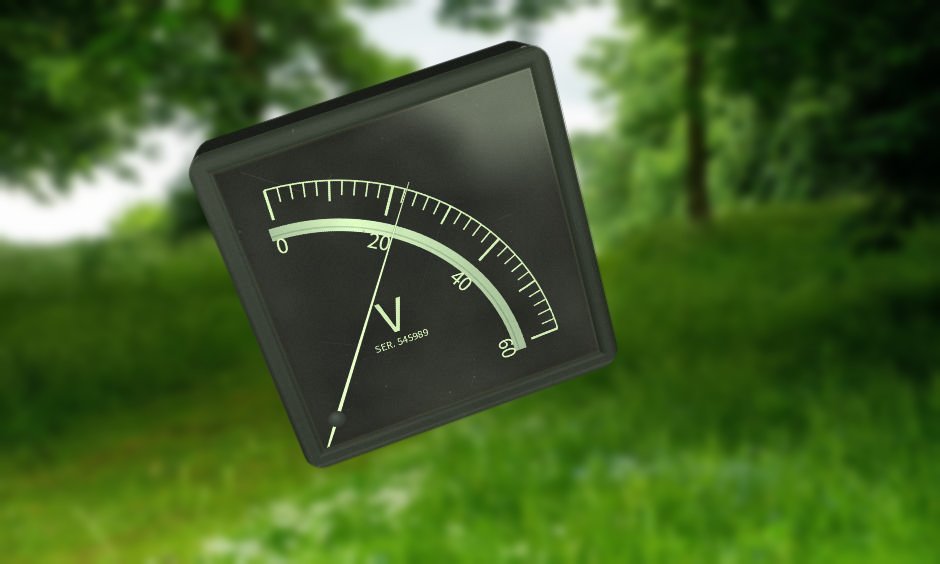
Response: V 22
